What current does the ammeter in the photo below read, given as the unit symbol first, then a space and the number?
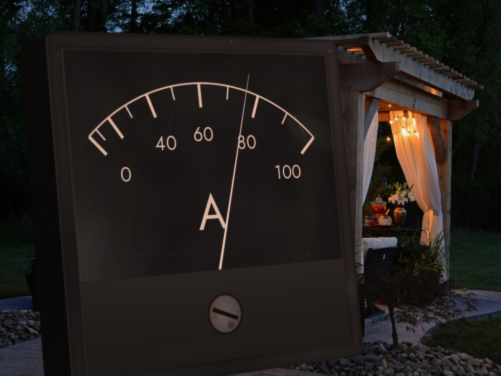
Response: A 75
